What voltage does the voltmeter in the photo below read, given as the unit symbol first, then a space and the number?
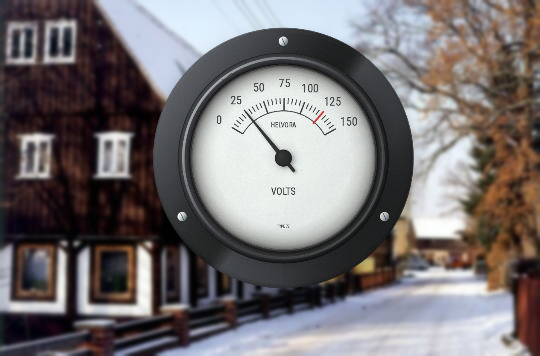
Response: V 25
